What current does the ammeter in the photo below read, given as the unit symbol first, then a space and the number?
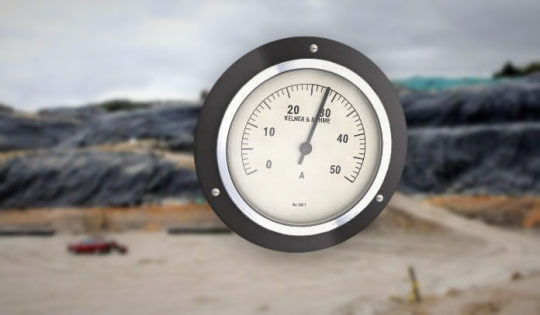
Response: A 28
